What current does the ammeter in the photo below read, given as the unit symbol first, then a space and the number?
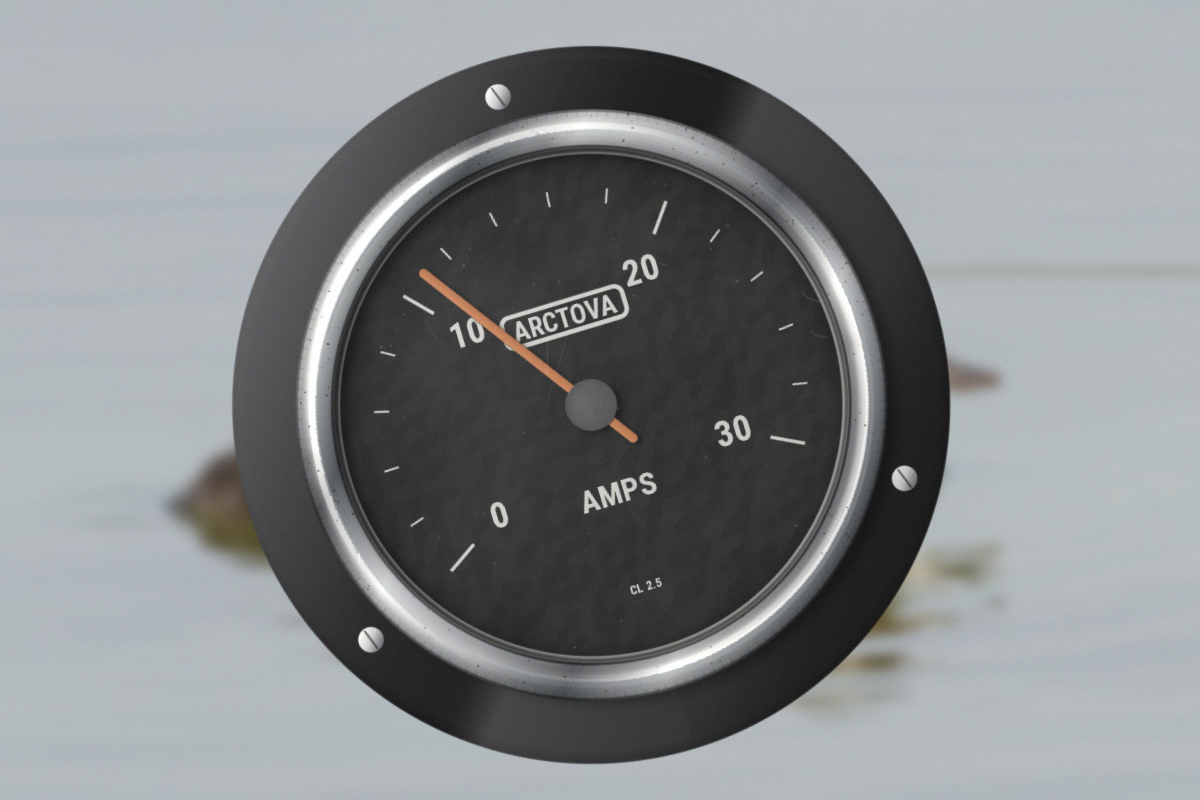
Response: A 11
